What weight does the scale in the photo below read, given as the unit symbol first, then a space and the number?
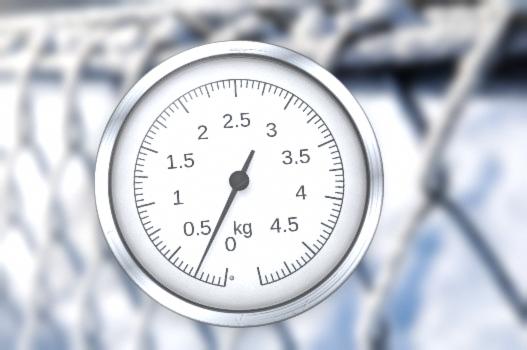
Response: kg 0.25
